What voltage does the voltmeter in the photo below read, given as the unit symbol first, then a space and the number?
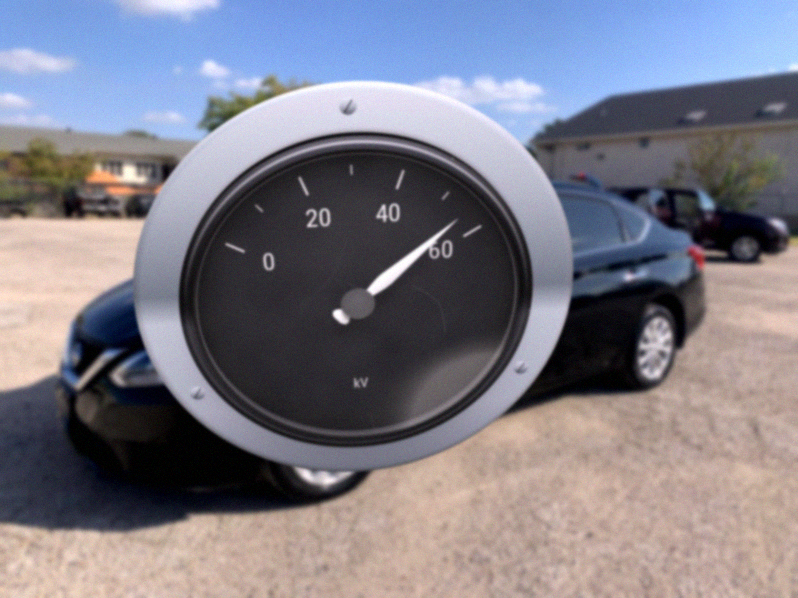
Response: kV 55
